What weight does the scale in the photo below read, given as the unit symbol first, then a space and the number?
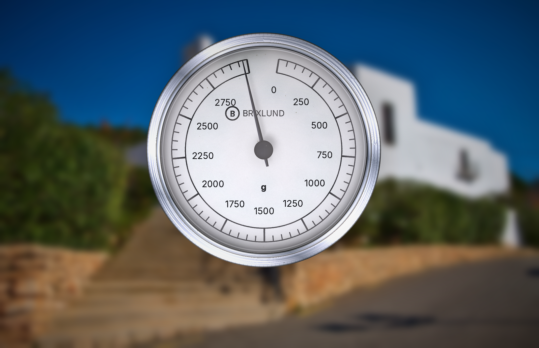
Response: g 2975
